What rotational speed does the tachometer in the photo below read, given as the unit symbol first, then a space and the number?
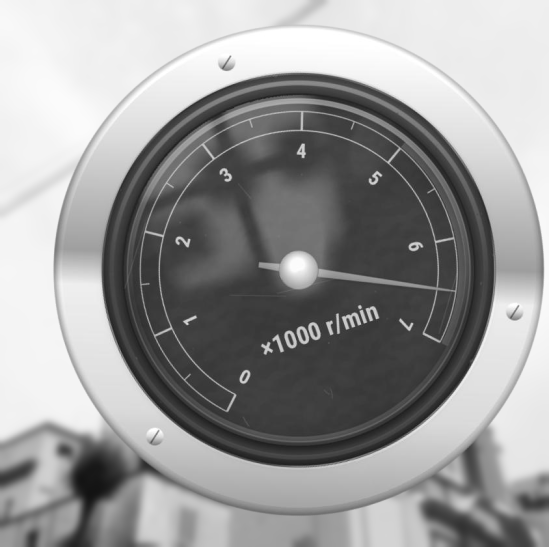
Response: rpm 6500
